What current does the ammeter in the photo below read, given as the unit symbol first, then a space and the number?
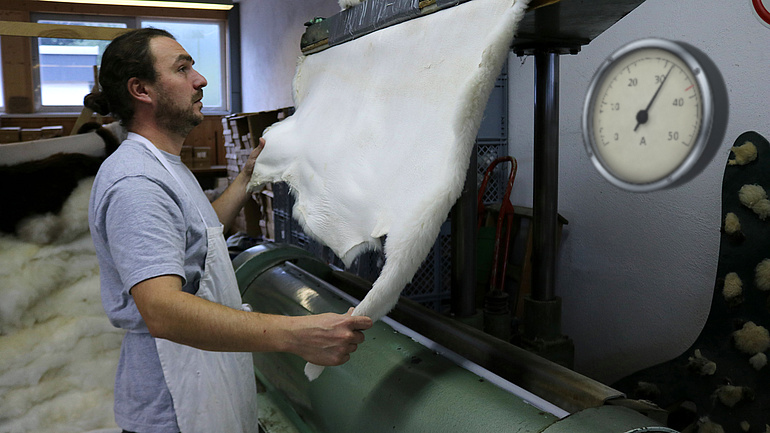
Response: A 32
